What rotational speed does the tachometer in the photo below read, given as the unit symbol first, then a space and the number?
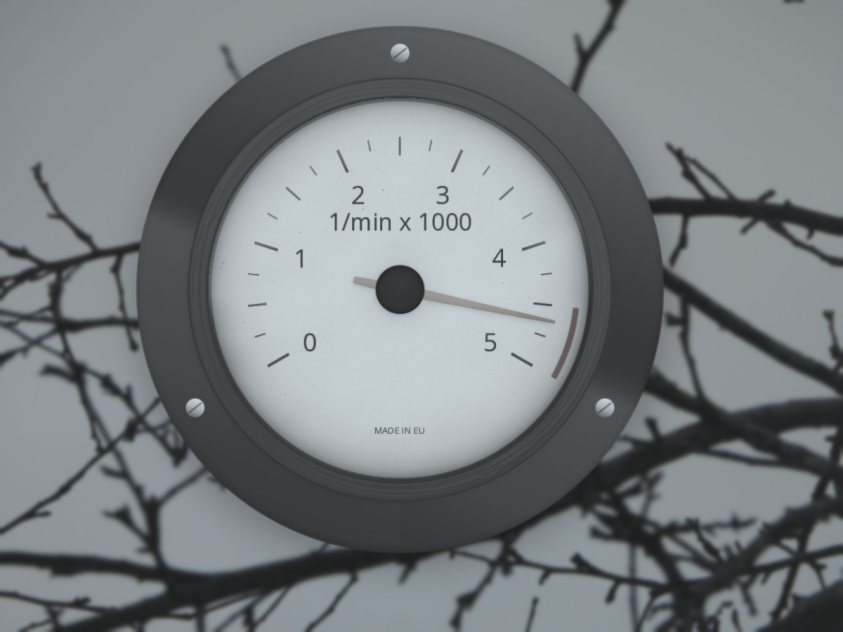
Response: rpm 4625
